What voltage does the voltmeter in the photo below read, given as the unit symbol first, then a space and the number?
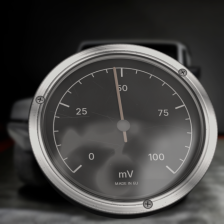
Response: mV 47.5
